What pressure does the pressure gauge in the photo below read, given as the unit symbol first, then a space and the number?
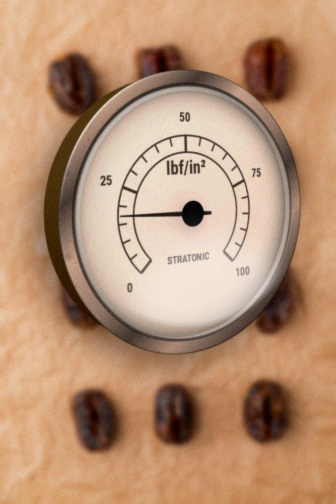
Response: psi 17.5
